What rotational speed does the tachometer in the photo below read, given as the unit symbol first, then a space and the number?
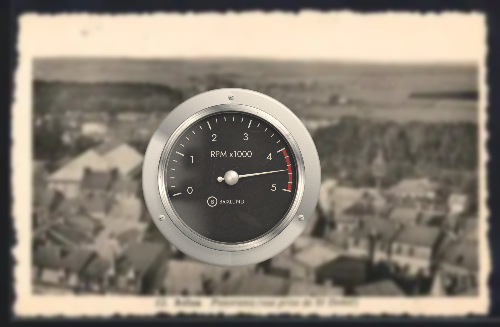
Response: rpm 4500
